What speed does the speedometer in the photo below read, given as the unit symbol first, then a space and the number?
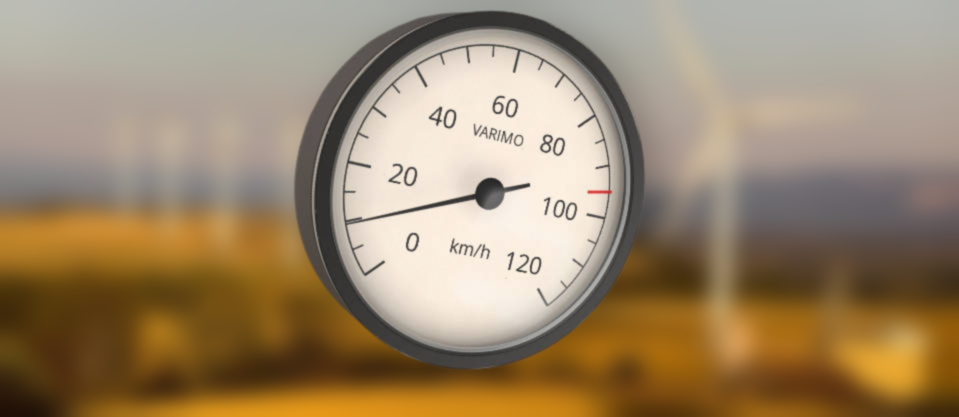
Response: km/h 10
